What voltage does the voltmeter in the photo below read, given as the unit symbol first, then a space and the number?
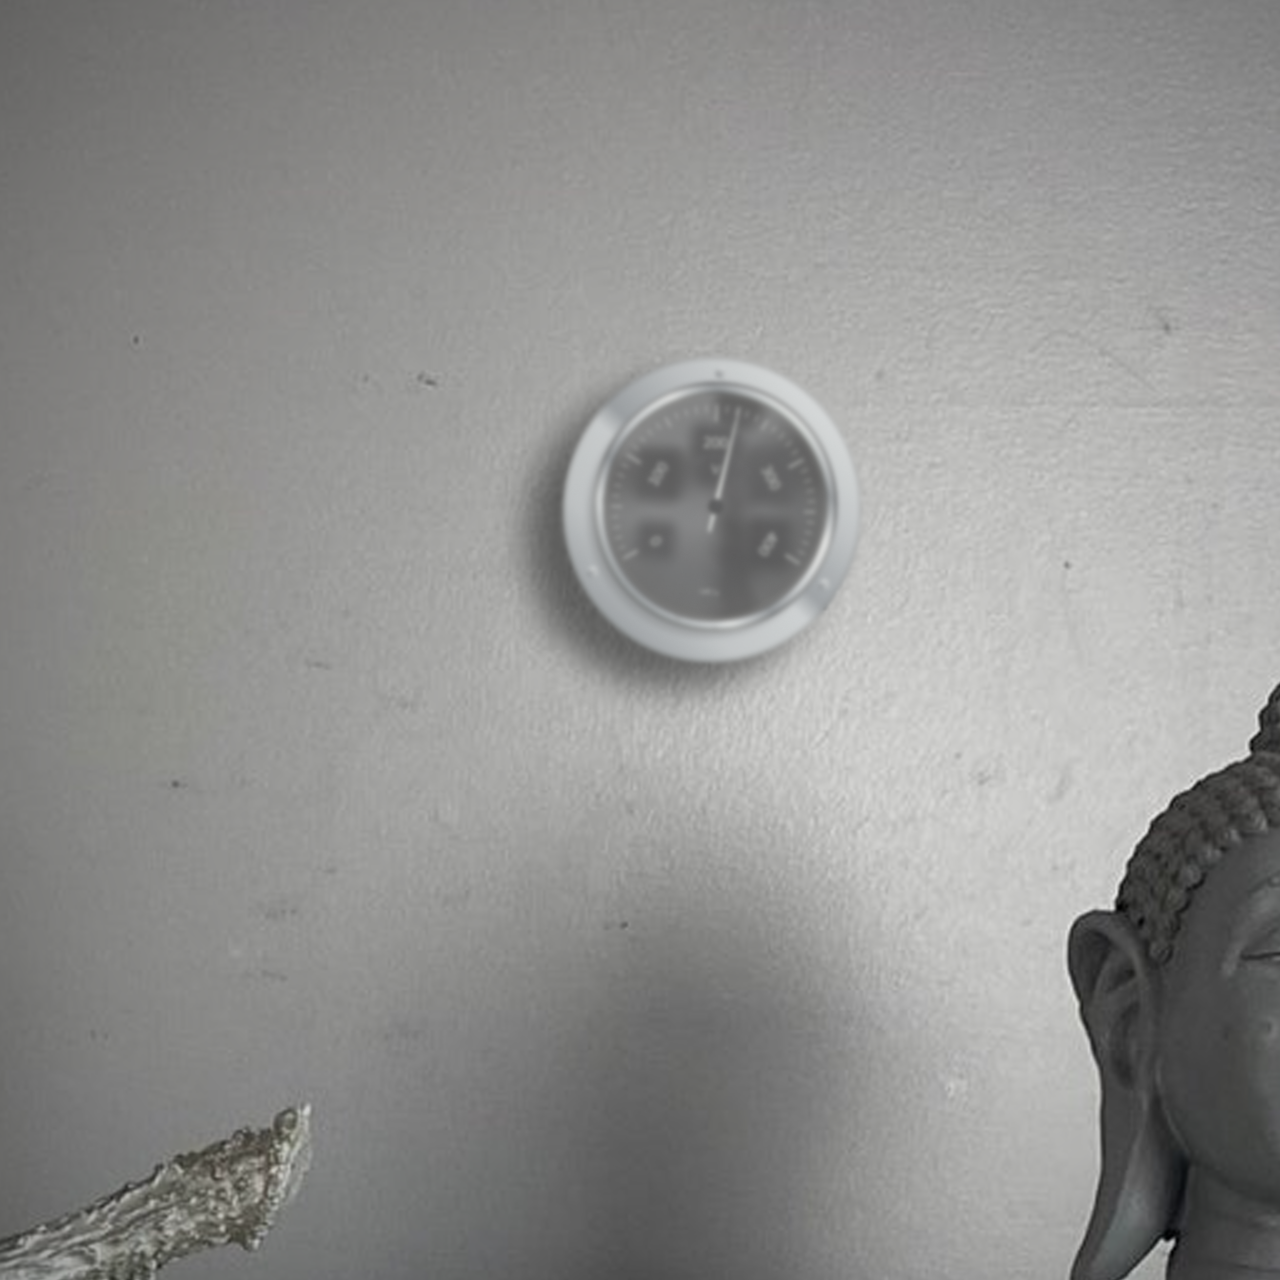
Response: V 220
